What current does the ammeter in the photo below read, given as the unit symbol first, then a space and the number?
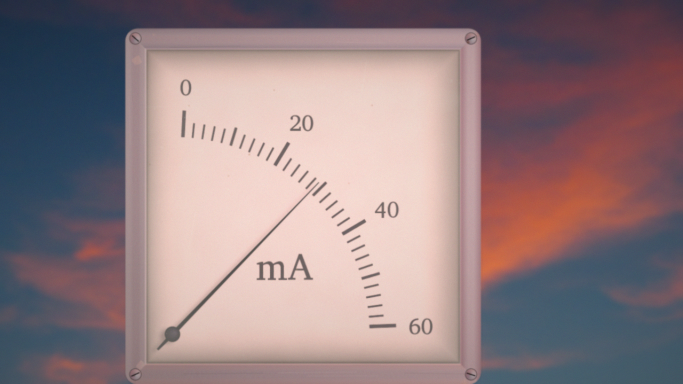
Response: mA 29
